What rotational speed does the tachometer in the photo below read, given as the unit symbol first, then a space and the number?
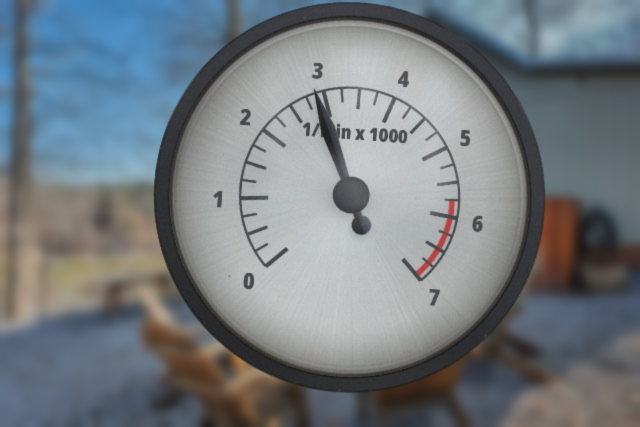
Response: rpm 2875
